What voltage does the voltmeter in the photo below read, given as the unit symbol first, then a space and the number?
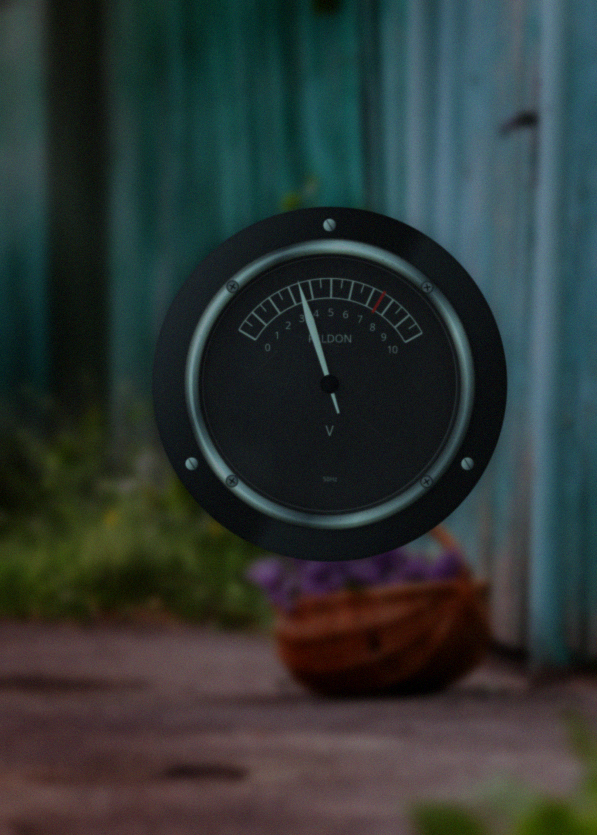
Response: V 3.5
